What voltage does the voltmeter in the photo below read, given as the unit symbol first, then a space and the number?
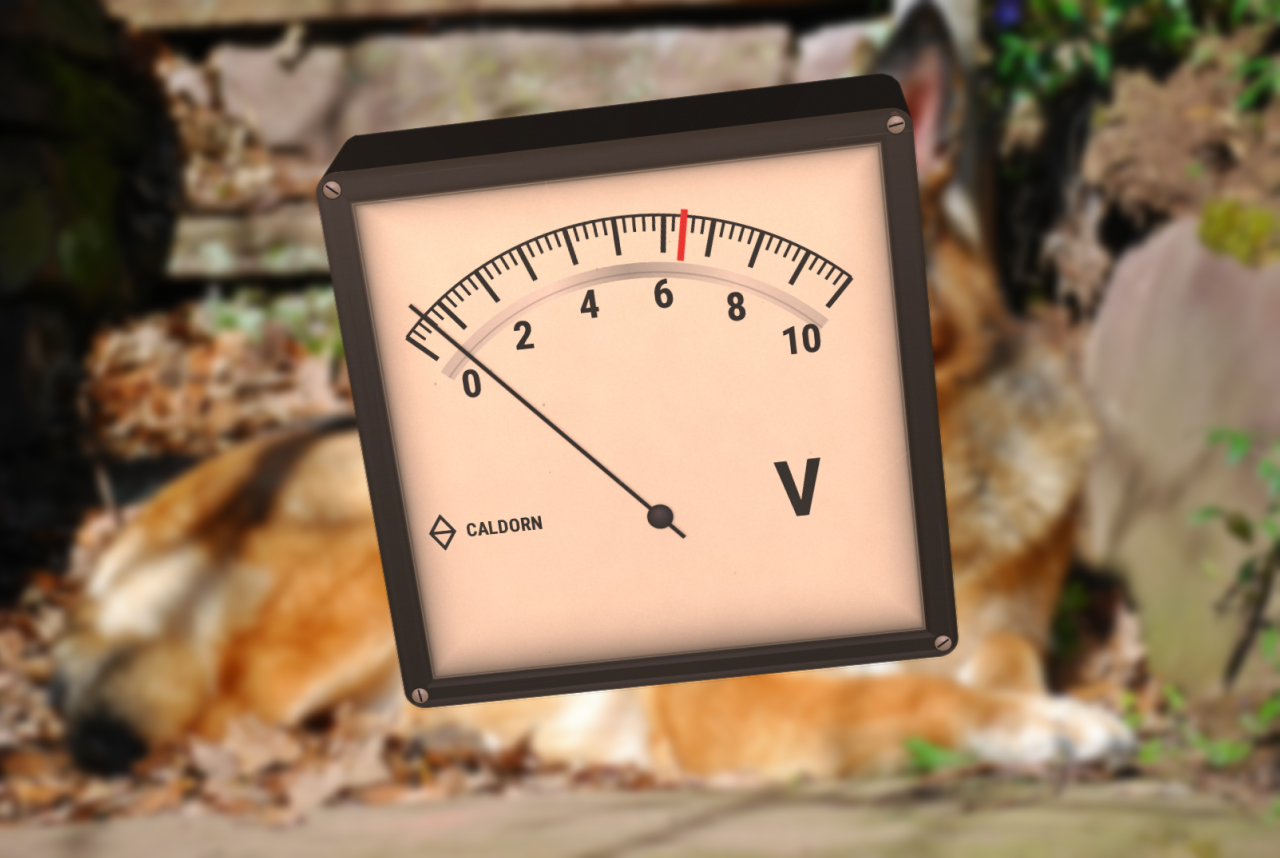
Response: V 0.6
